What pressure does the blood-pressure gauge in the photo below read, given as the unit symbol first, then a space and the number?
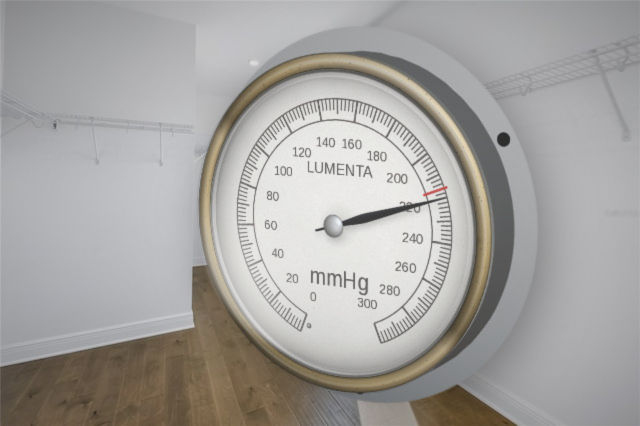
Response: mmHg 220
